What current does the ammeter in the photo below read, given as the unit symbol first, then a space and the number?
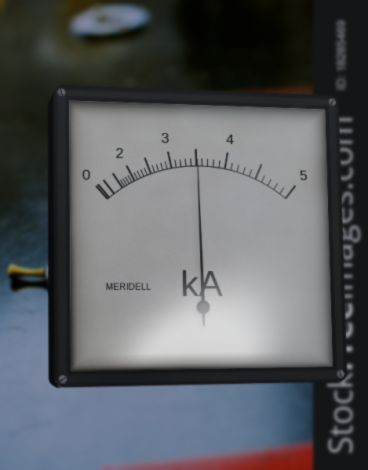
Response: kA 3.5
